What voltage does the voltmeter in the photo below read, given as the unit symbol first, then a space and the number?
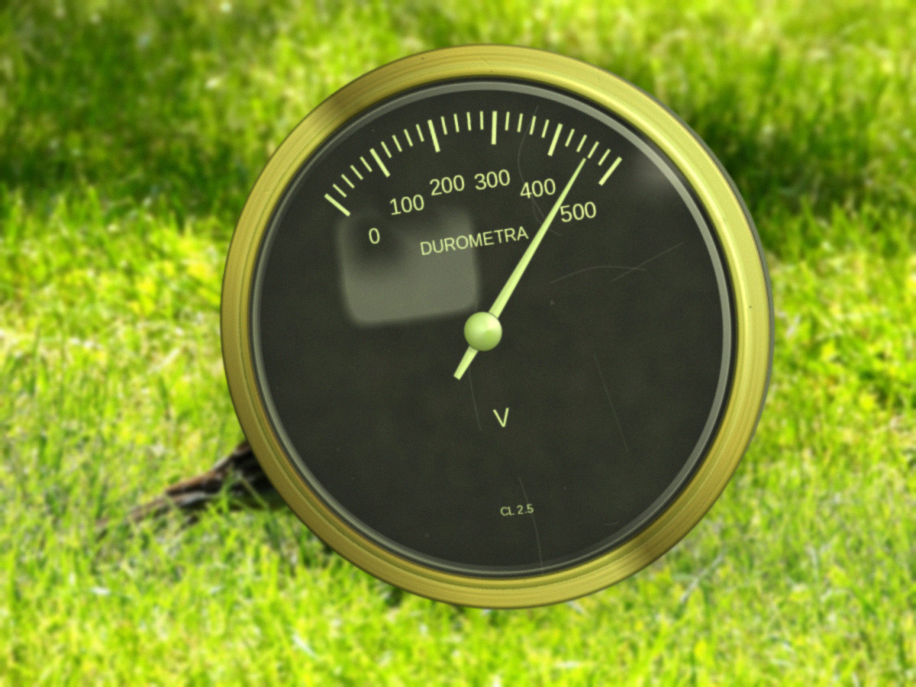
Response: V 460
